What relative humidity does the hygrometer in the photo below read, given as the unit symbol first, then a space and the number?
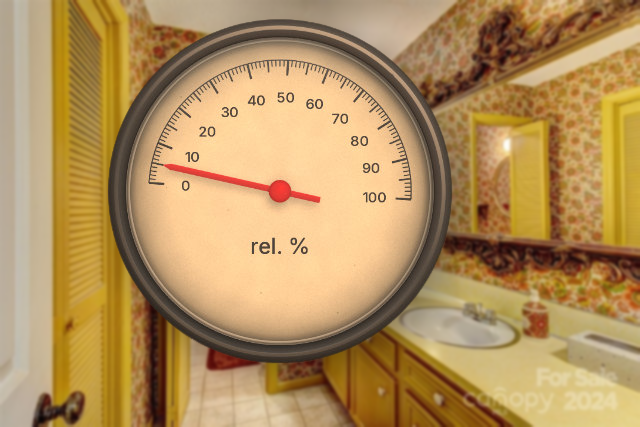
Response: % 5
